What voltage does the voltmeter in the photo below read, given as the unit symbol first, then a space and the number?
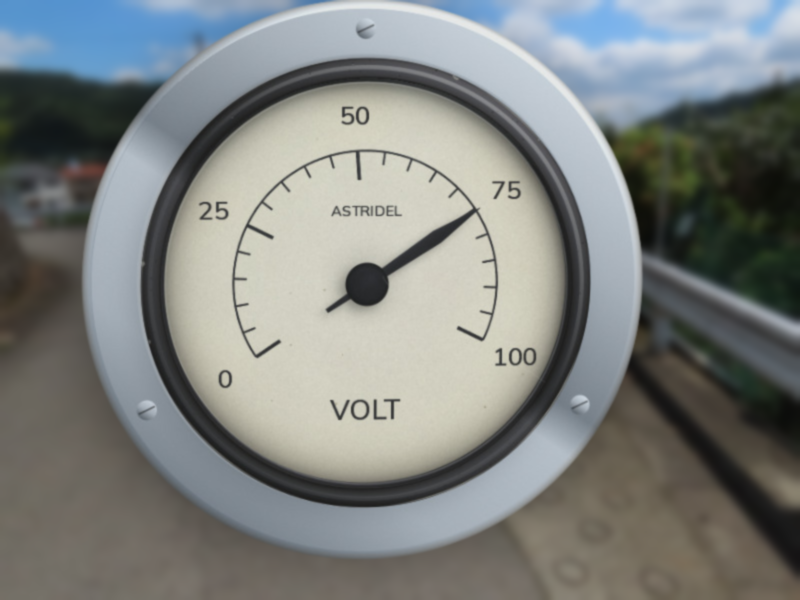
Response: V 75
